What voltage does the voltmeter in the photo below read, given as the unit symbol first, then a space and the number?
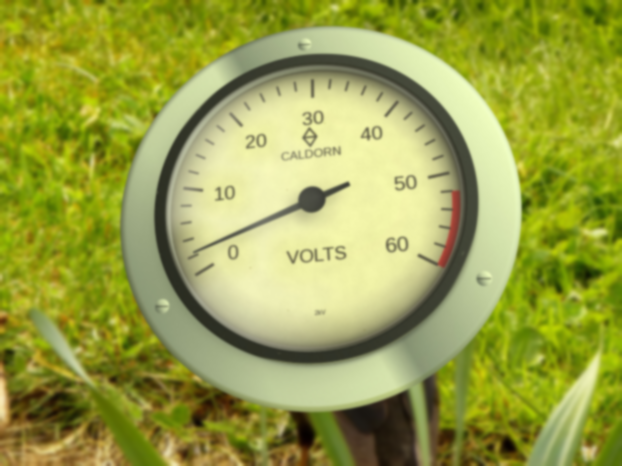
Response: V 2
